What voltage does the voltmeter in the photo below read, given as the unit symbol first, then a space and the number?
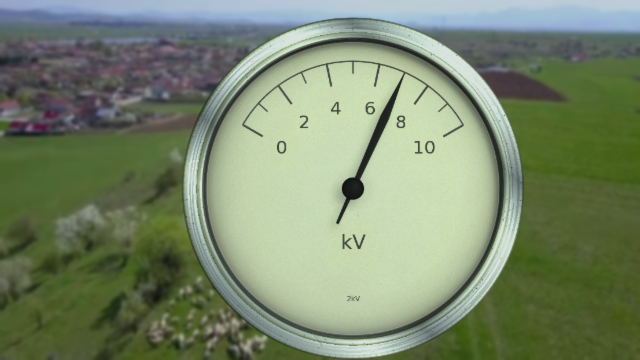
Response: kV 7
